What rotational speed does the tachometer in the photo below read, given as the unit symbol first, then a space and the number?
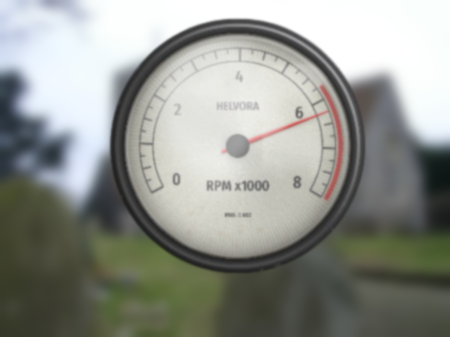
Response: rpm 6250
